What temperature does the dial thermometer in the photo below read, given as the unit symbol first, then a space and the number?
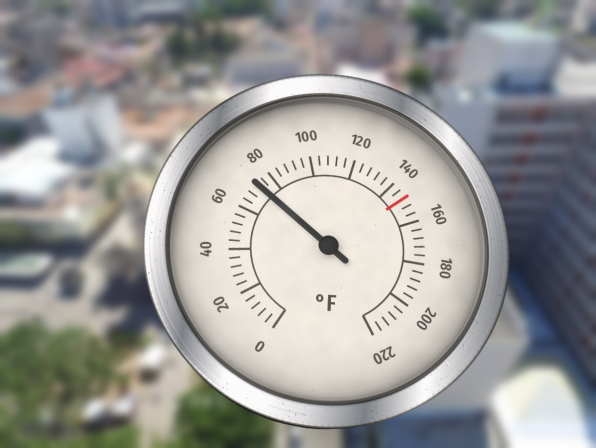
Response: °F 72
